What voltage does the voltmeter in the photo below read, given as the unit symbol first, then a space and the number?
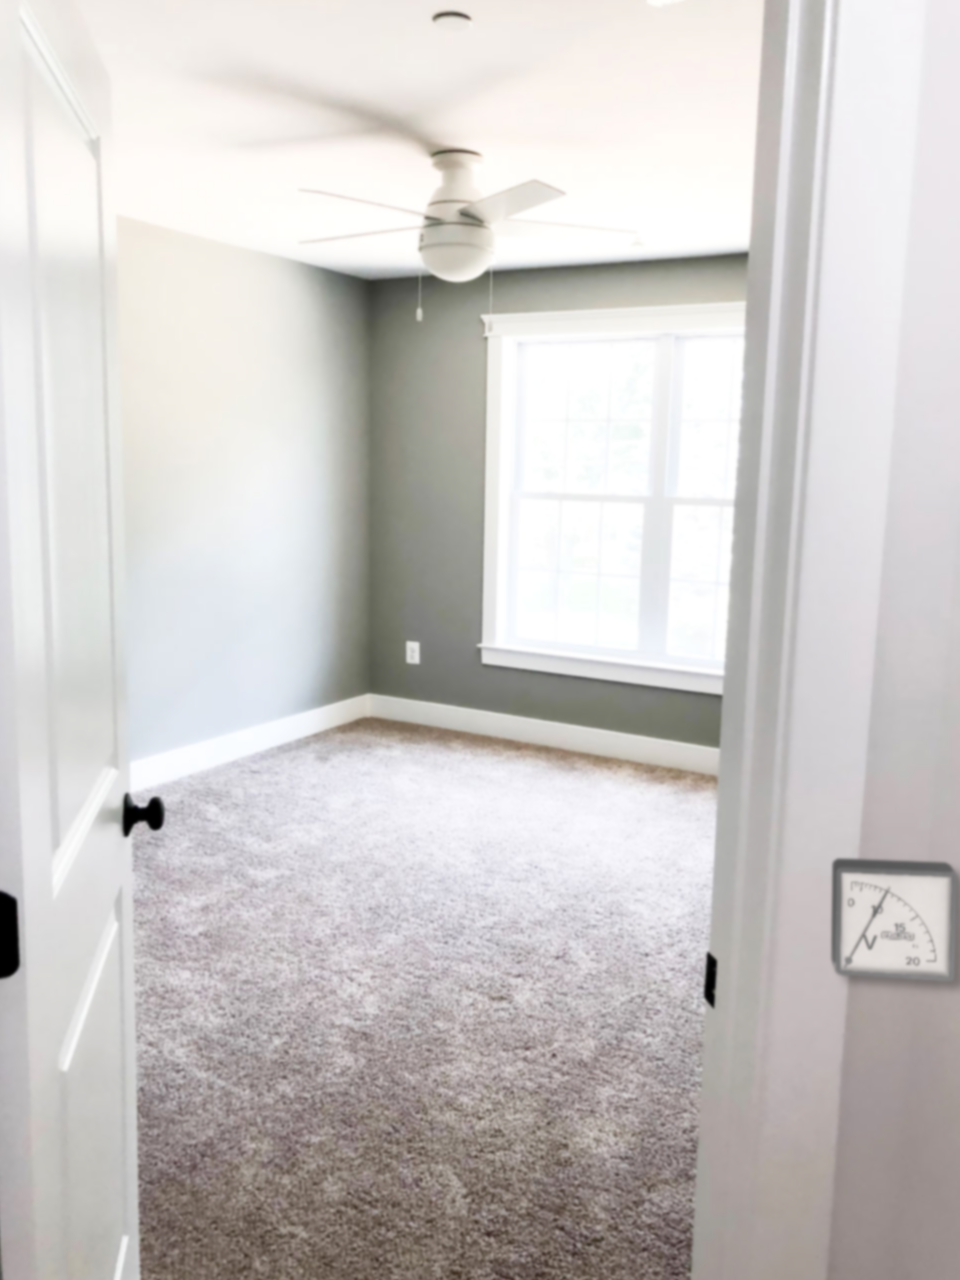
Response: V 10
